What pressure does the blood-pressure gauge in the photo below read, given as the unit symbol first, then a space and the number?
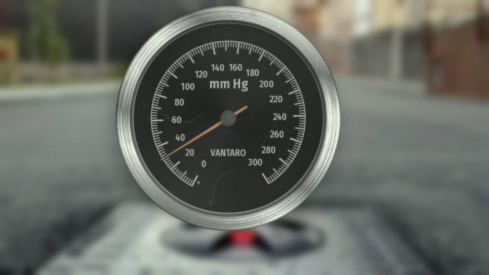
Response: mmHg 30
